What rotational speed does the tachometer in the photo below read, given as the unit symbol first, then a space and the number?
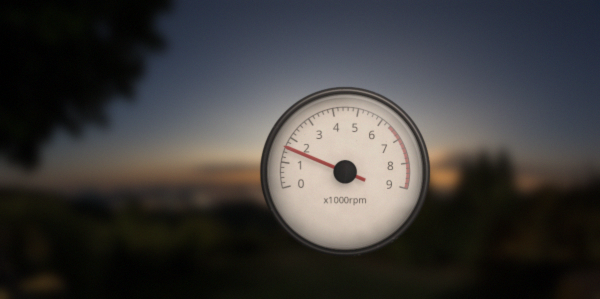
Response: rpm 1600
